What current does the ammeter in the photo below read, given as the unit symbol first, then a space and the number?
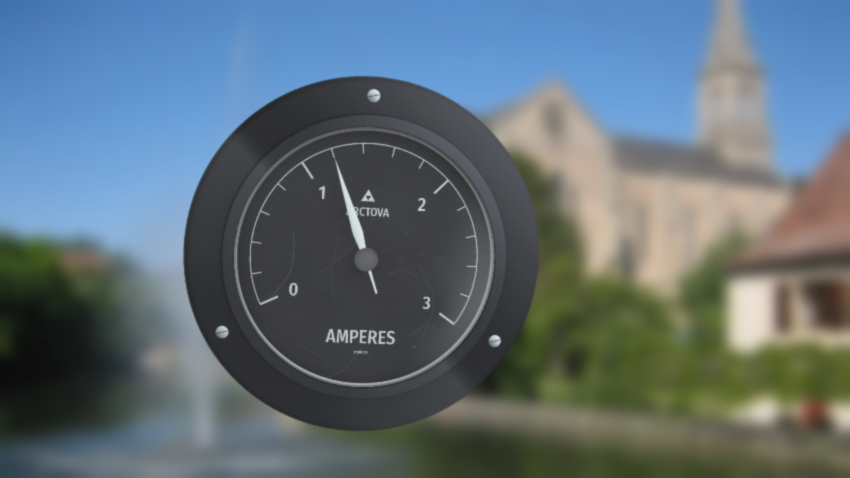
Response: A 1.2
